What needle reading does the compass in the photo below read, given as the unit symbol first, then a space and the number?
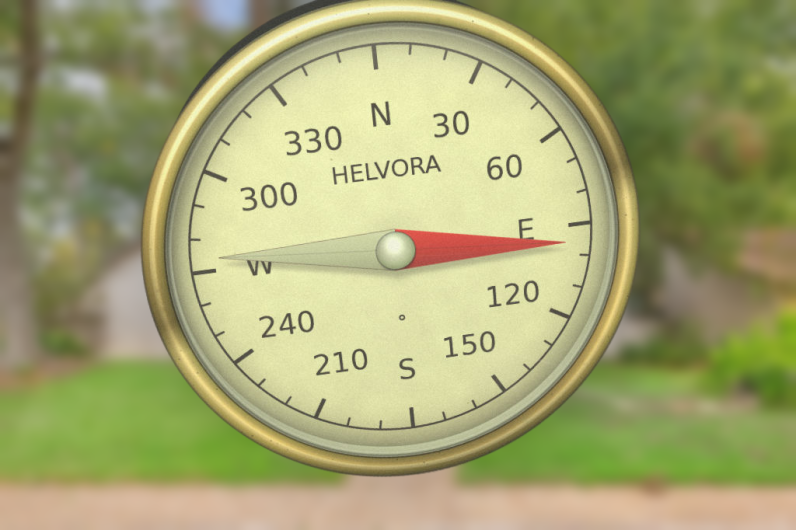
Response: ° 95
